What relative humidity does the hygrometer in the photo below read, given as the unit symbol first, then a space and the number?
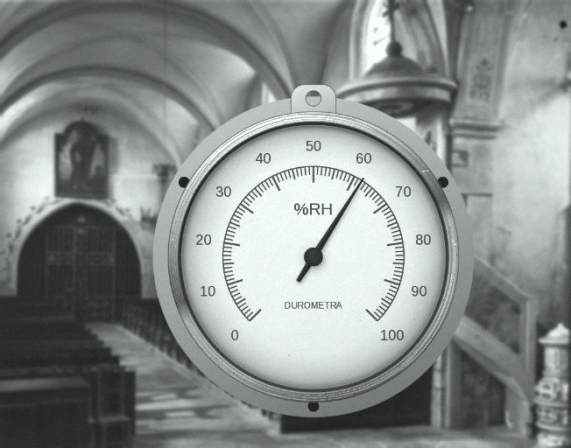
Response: % 62
